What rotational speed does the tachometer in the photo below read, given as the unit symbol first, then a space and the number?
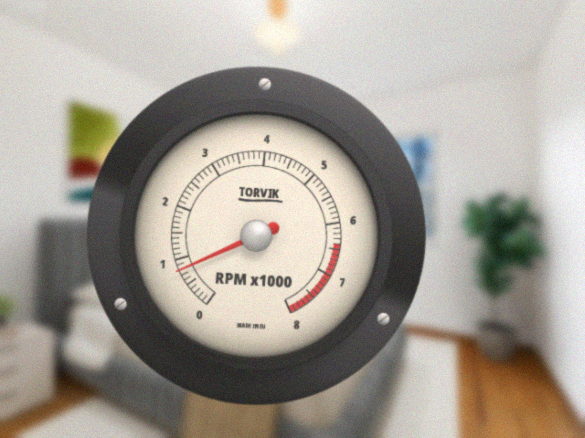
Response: rpm 800
